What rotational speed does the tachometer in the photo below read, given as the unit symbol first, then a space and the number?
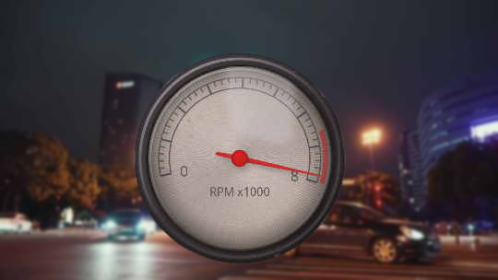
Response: rpm 7800
